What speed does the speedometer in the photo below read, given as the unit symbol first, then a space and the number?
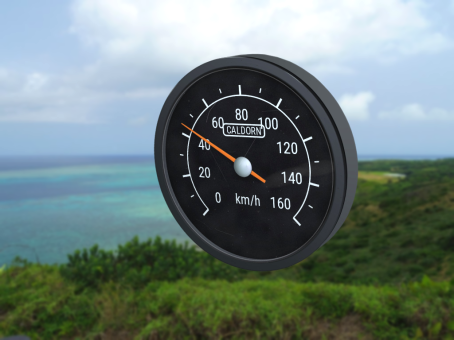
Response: km/h 45
